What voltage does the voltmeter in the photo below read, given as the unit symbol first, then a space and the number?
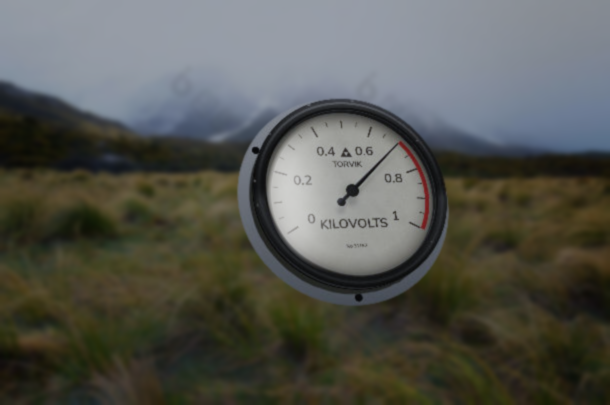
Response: kV 0.7
